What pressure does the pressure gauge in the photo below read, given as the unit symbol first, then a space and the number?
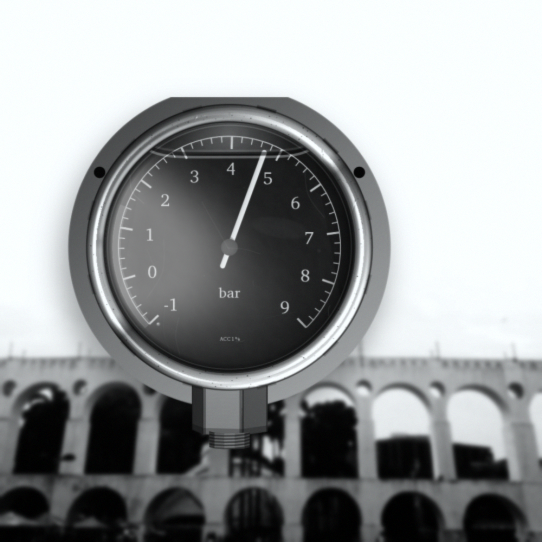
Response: bar 4.7
